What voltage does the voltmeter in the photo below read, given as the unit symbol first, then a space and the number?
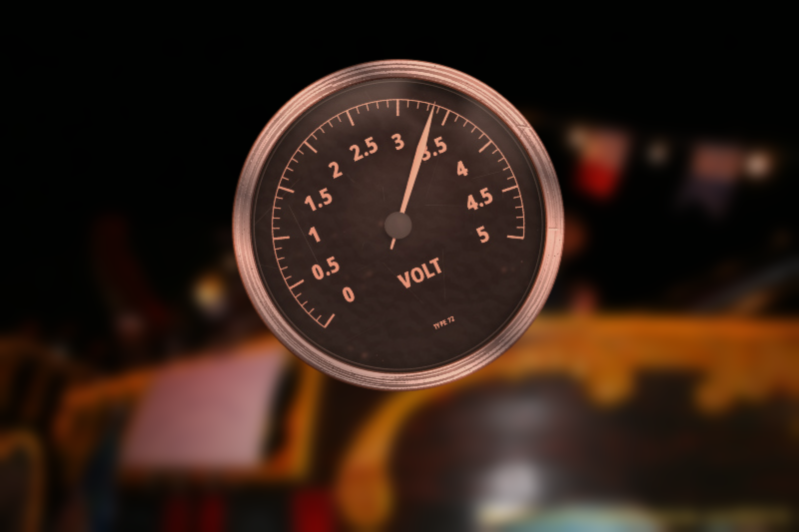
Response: V 3.35
